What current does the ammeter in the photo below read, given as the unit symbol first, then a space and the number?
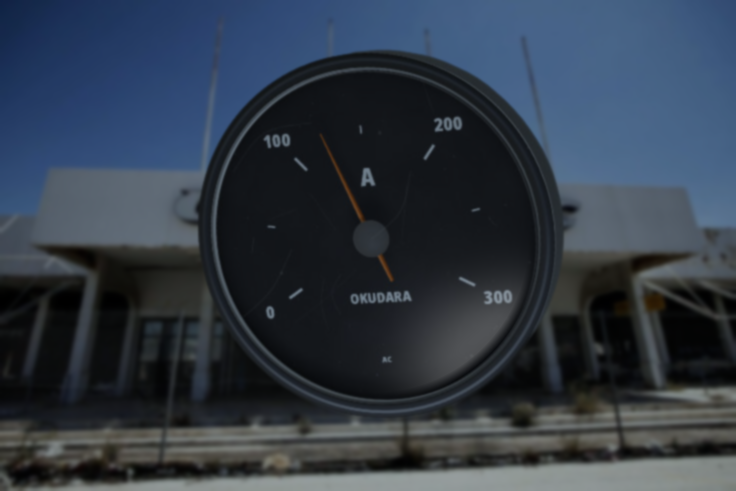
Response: A 125
